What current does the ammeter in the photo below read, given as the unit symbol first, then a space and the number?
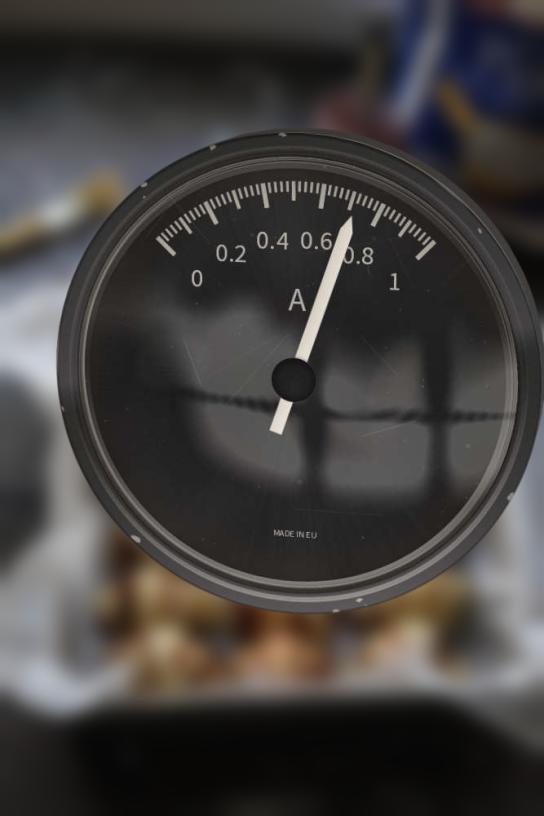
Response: A 0.72
